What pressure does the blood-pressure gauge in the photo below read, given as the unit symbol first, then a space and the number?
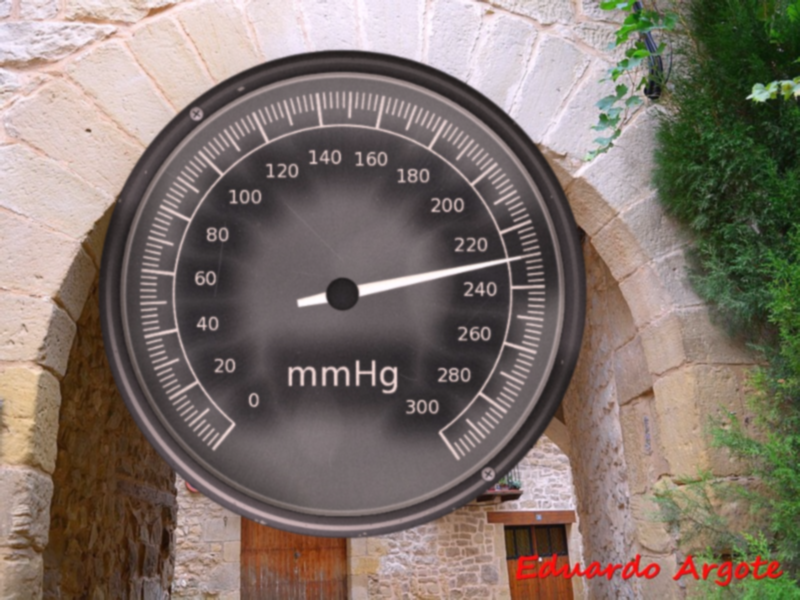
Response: mmHg 230
